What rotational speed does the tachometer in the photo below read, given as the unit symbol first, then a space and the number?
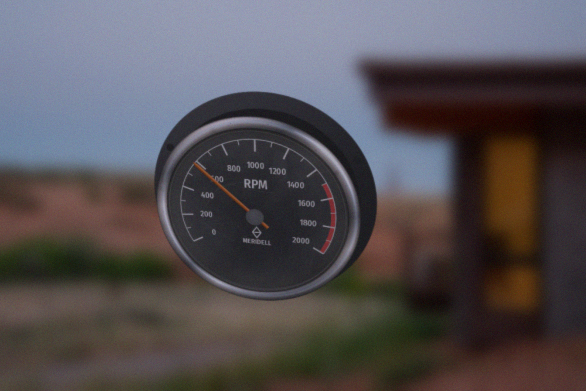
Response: rpm 600
